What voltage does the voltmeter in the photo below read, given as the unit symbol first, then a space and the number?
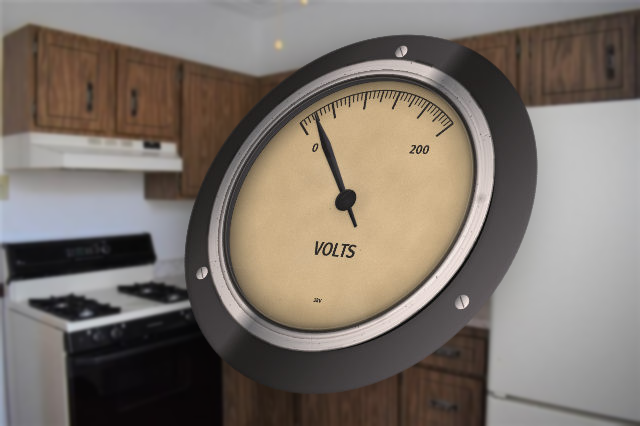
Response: V 20
